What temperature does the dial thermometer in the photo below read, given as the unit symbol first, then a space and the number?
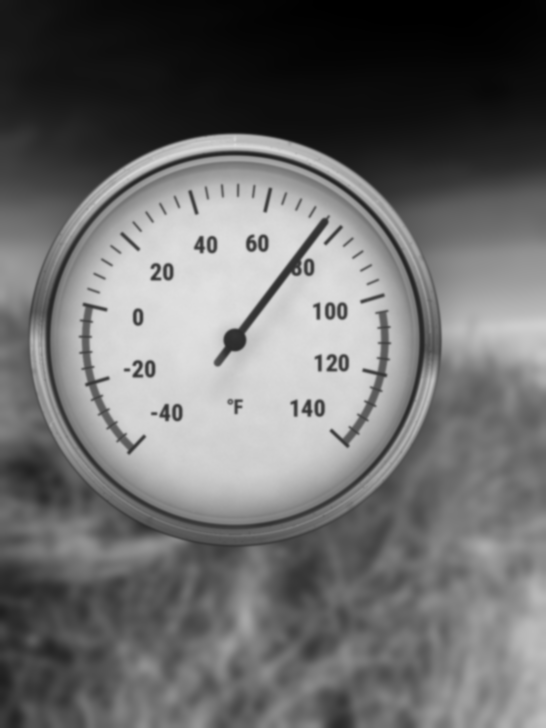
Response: °F 76
